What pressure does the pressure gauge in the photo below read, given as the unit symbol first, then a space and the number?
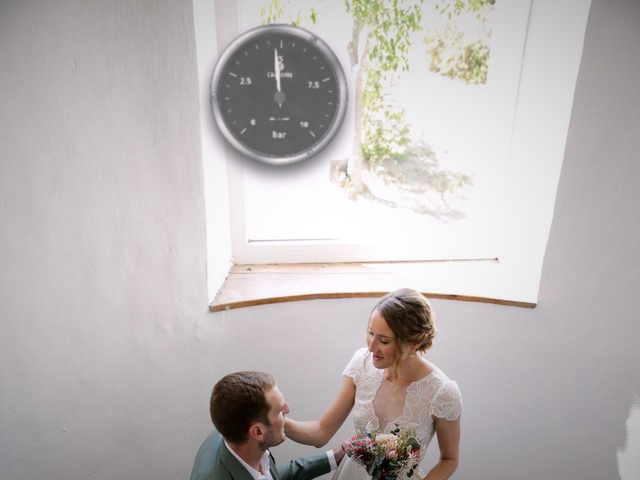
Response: bar 4.75
